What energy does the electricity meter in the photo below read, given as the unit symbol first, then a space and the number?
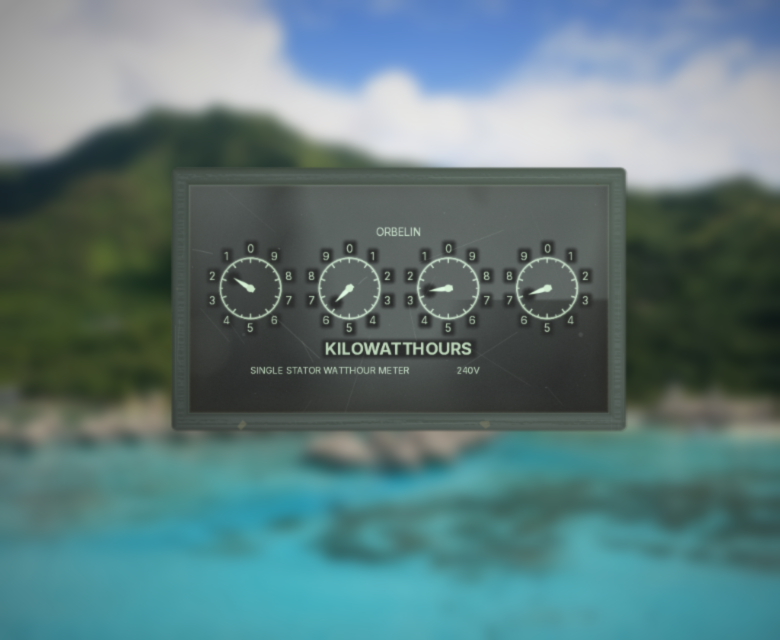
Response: kWh 1627
